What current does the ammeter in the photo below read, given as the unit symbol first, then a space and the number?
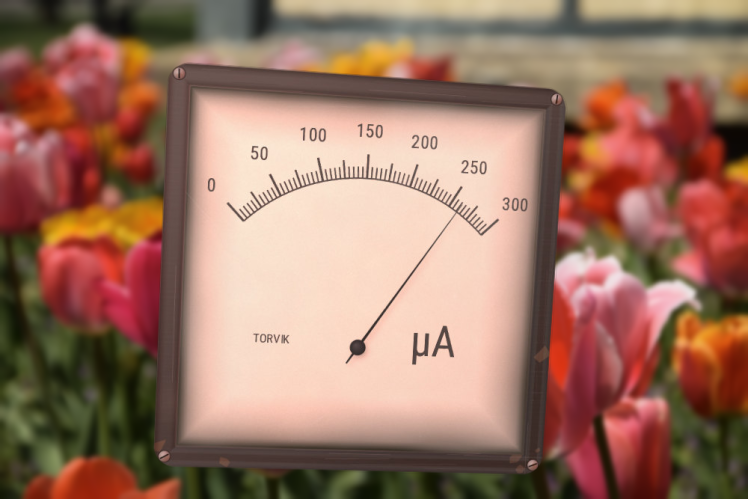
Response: µA 260
